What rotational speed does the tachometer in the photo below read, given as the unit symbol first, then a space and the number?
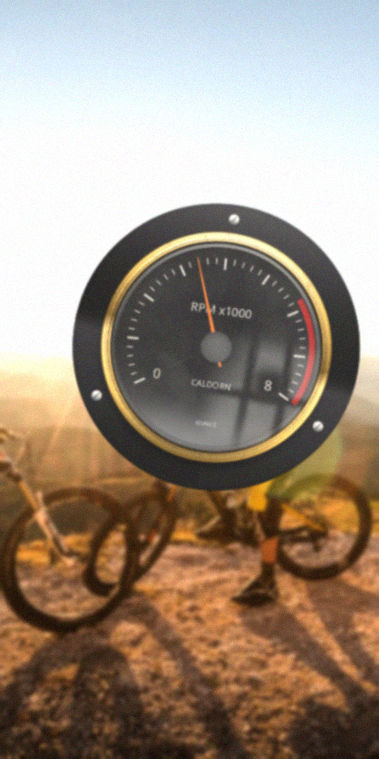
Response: rpm 3400
